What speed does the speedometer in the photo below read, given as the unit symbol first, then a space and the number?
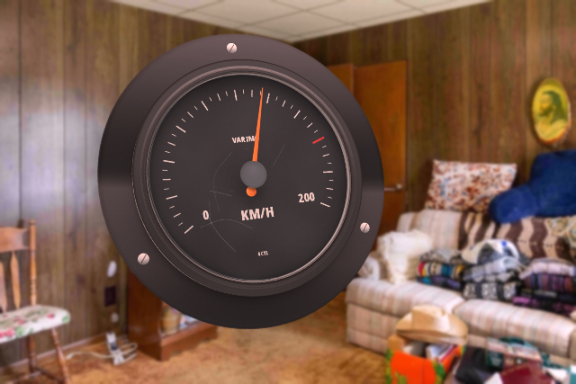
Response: km/h 115
